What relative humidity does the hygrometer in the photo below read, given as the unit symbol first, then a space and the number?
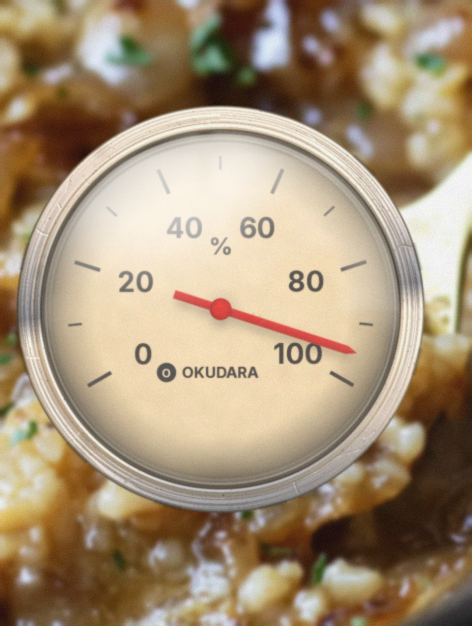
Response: % 95
